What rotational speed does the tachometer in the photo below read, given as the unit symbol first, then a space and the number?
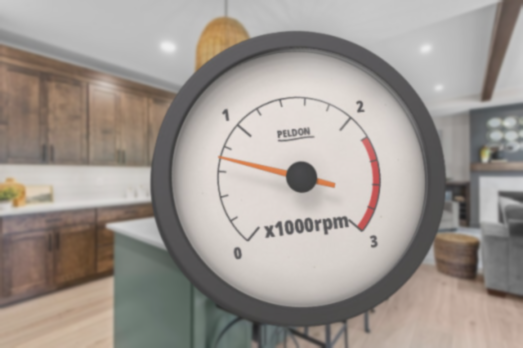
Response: rpm 700
